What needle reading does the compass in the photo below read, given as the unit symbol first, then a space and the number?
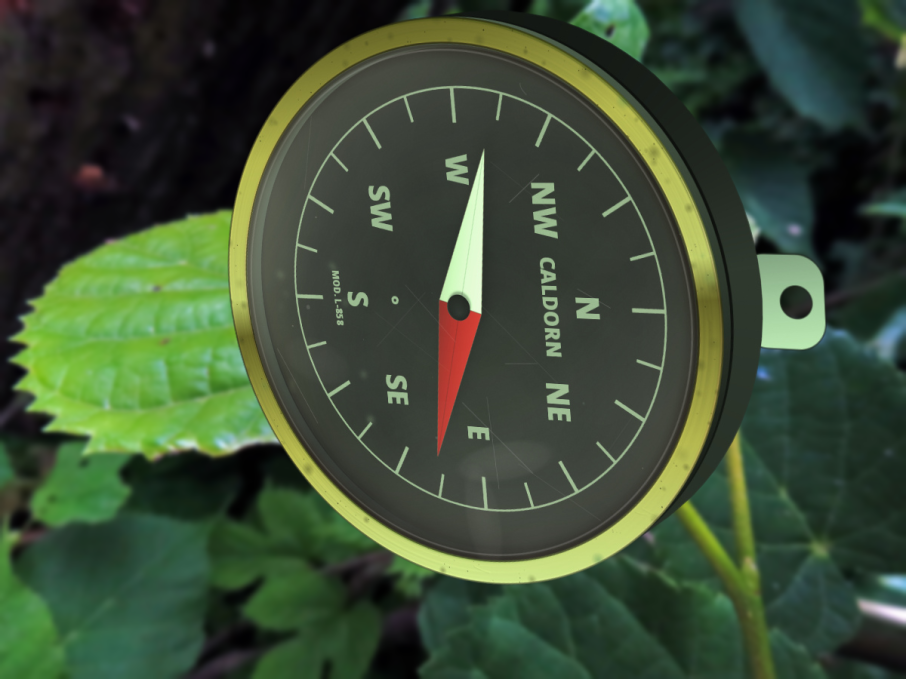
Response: ° 105
